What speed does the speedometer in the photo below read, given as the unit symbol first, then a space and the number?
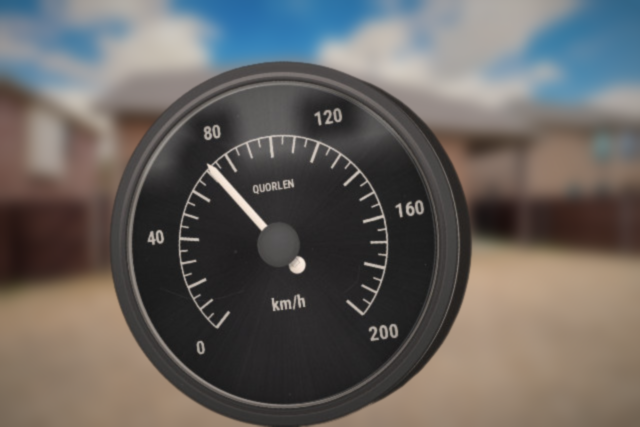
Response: km/h 72.5
